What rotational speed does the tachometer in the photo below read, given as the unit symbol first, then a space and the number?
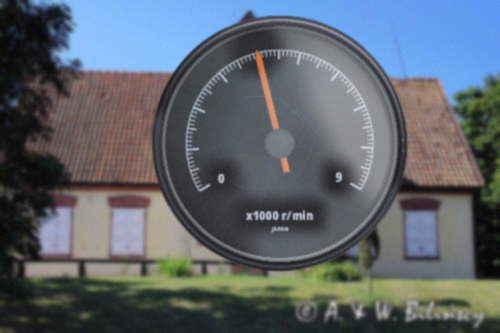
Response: rpm 4000
